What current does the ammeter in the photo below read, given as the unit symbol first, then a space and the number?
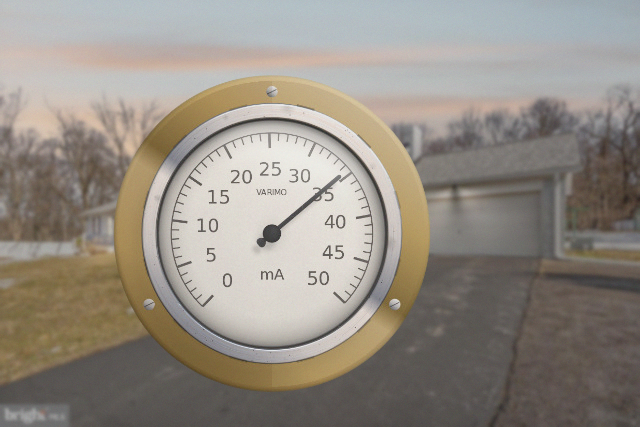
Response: mA 34.5
